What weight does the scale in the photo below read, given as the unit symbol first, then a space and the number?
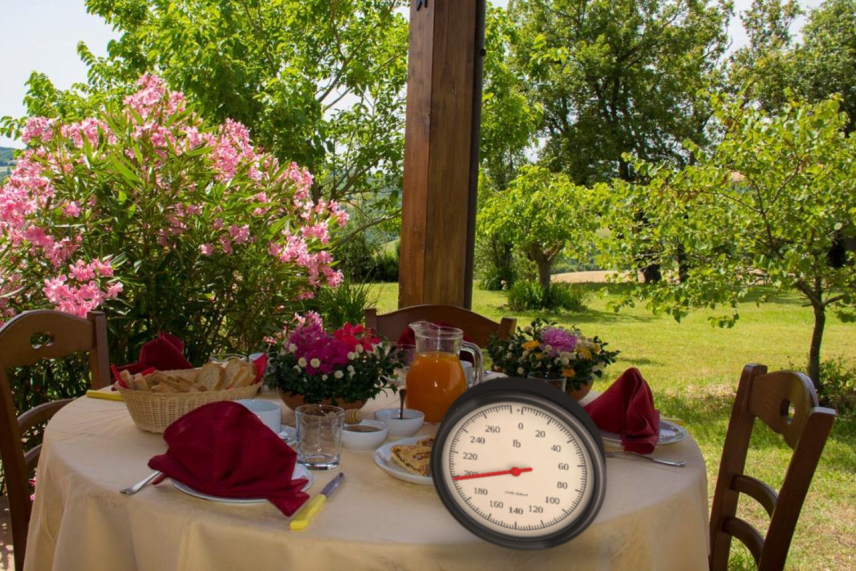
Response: lb 200
